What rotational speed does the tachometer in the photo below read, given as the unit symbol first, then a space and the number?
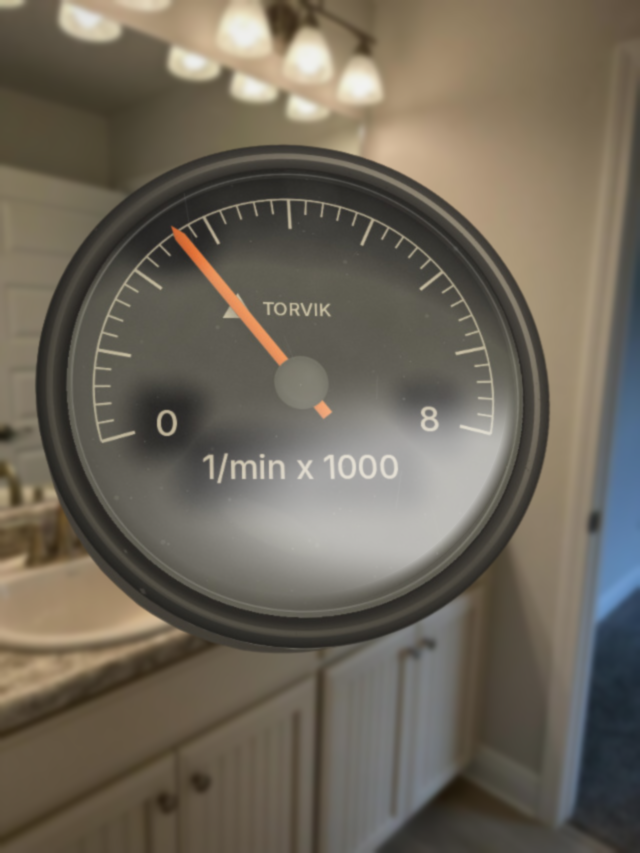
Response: rpm 2600
